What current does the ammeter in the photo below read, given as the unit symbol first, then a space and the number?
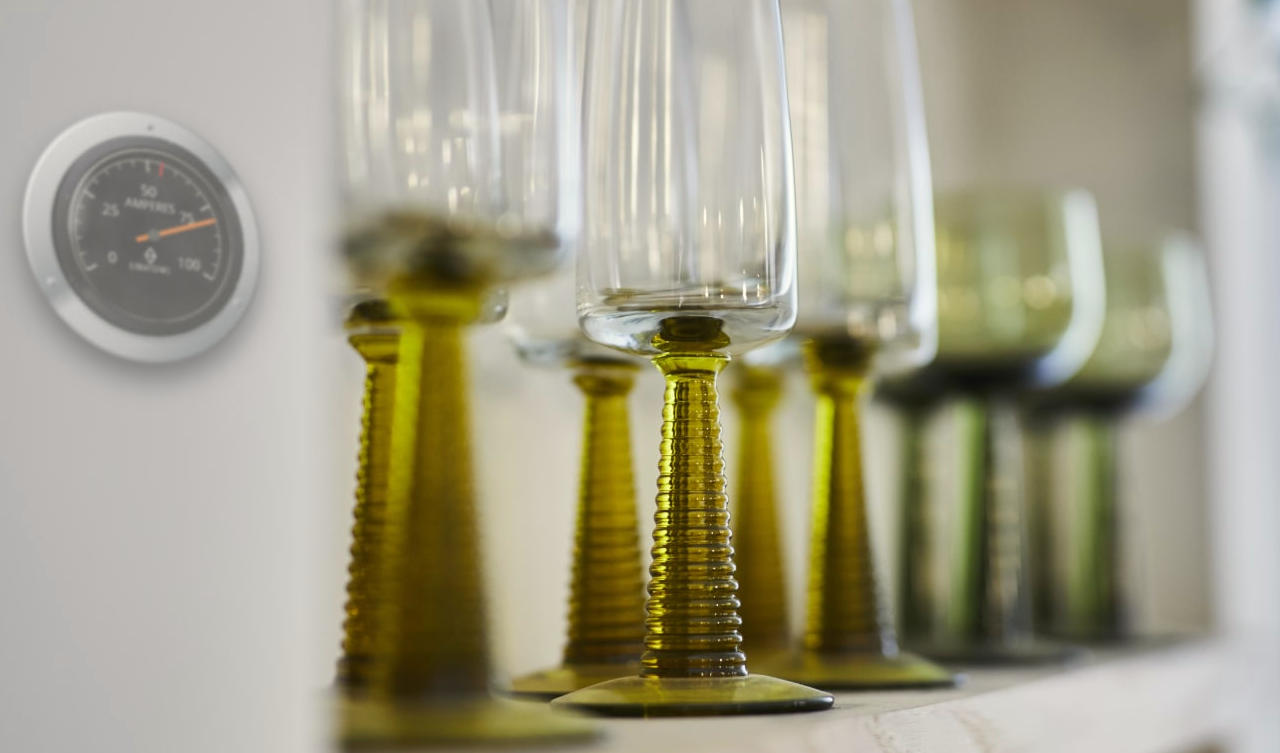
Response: A 80
